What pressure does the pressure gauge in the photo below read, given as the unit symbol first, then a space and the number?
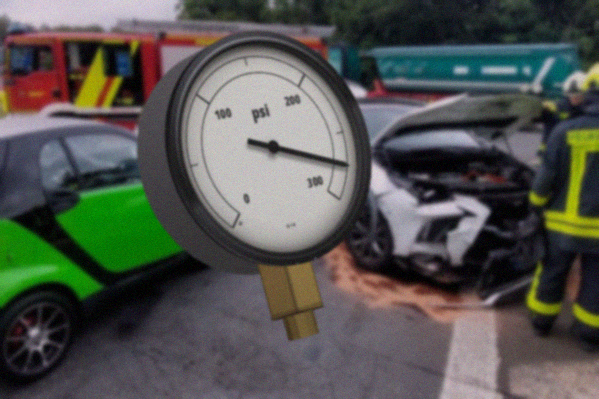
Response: psi 275
